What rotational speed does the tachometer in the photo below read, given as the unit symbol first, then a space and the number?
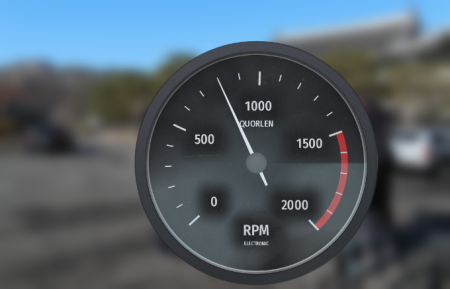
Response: rpm 800
